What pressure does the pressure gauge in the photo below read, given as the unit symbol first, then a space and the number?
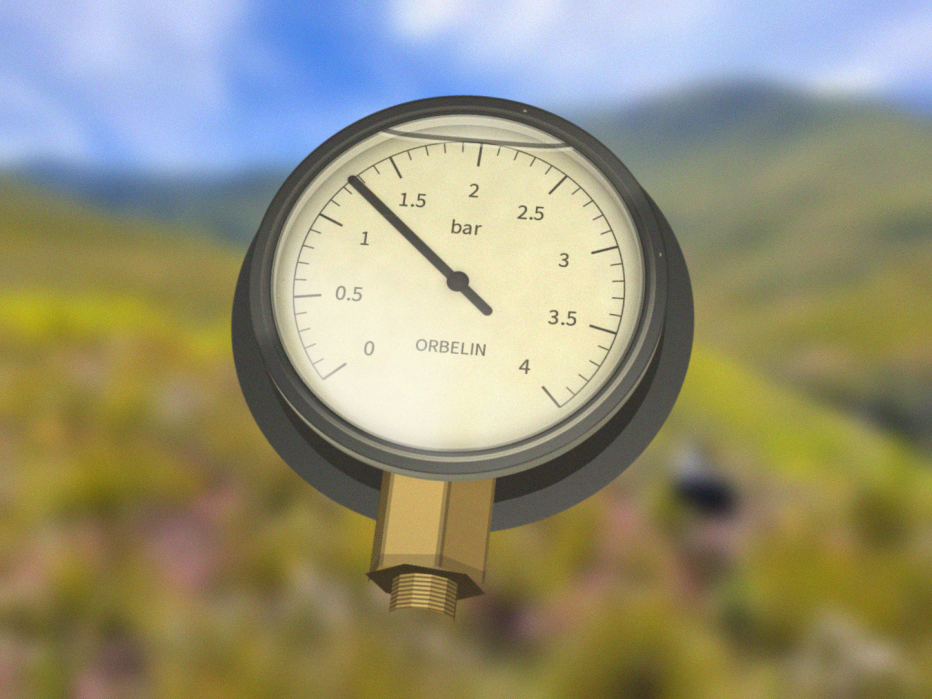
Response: bar 1.25
